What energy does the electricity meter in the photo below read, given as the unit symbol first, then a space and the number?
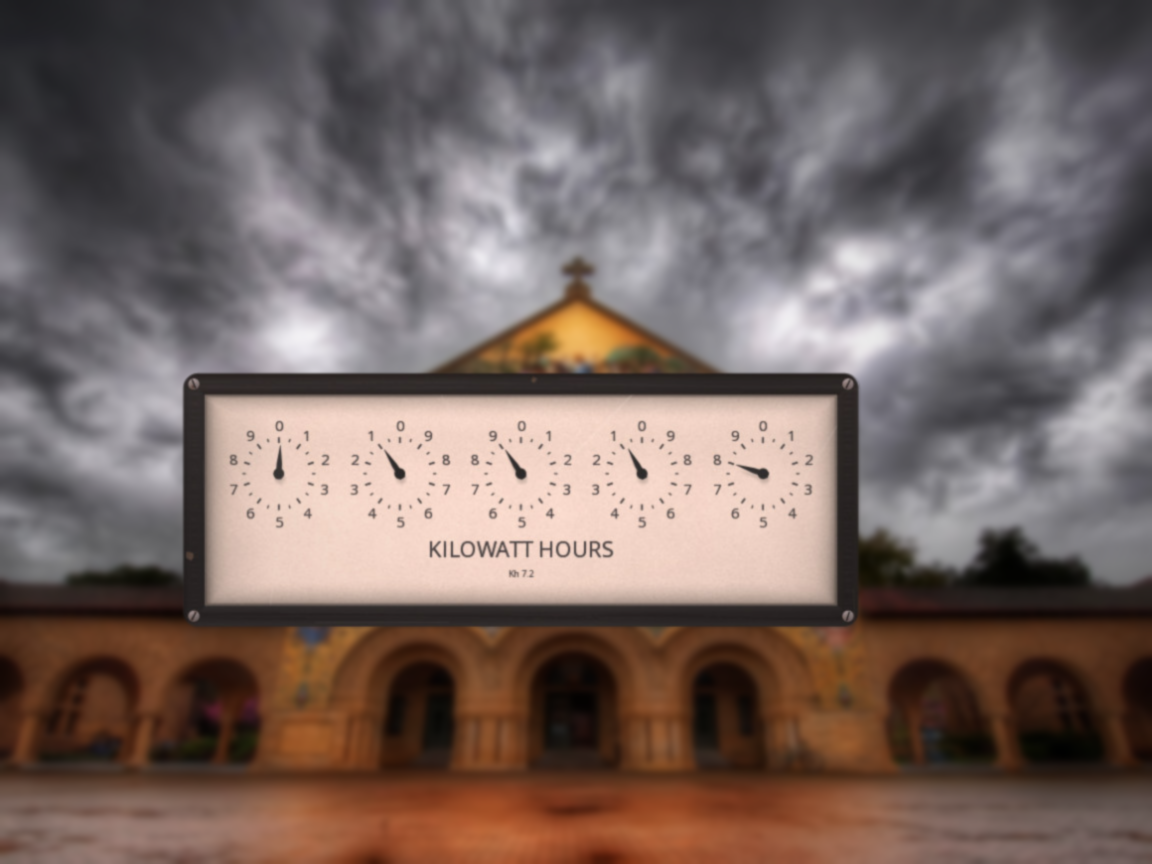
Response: kWh 908
